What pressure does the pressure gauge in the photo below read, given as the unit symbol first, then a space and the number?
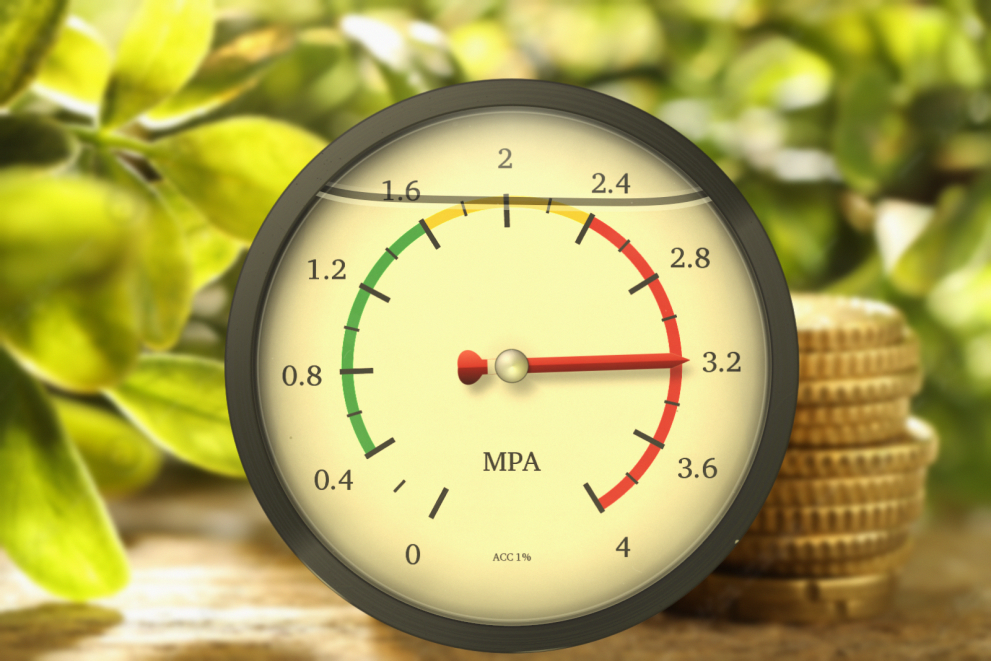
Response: MPa 3.2
